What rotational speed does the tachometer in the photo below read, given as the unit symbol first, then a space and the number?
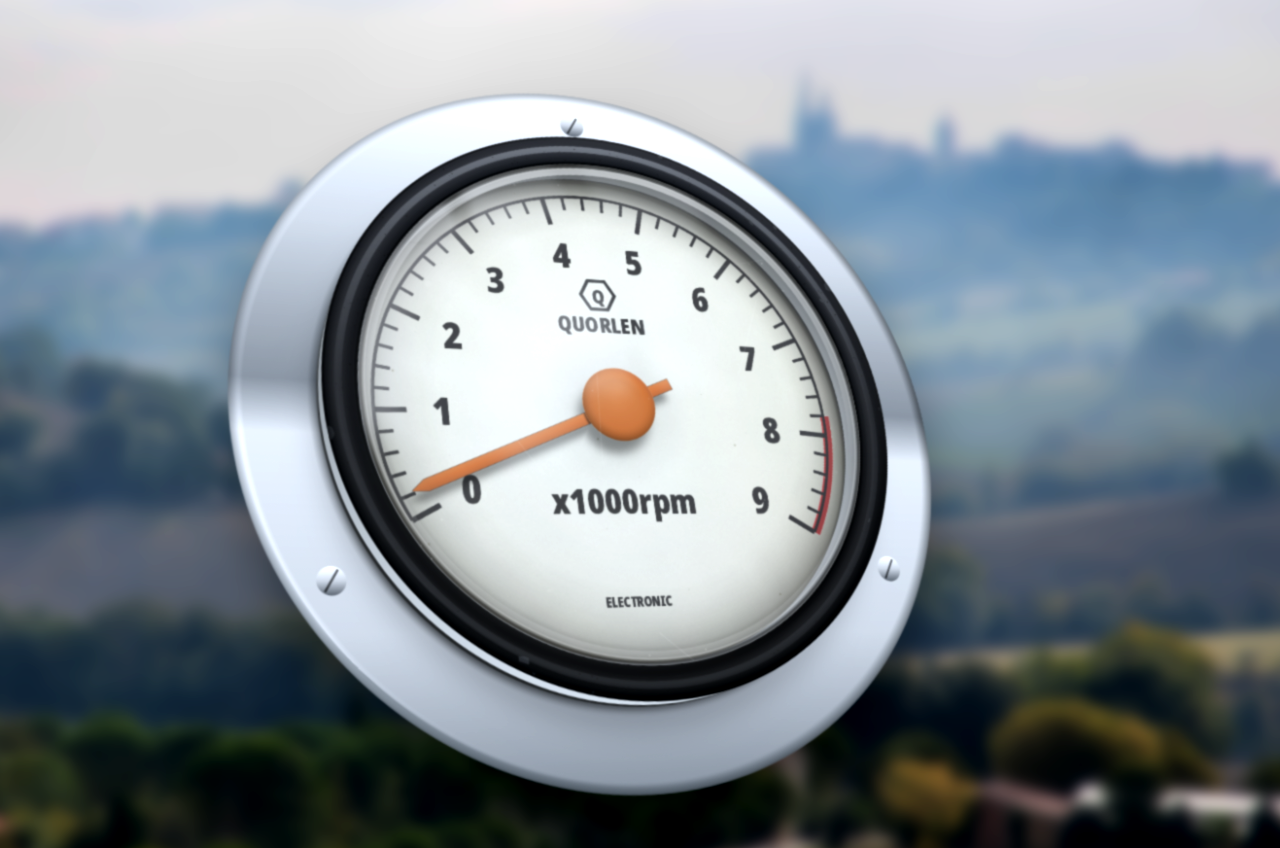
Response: rpm 200
